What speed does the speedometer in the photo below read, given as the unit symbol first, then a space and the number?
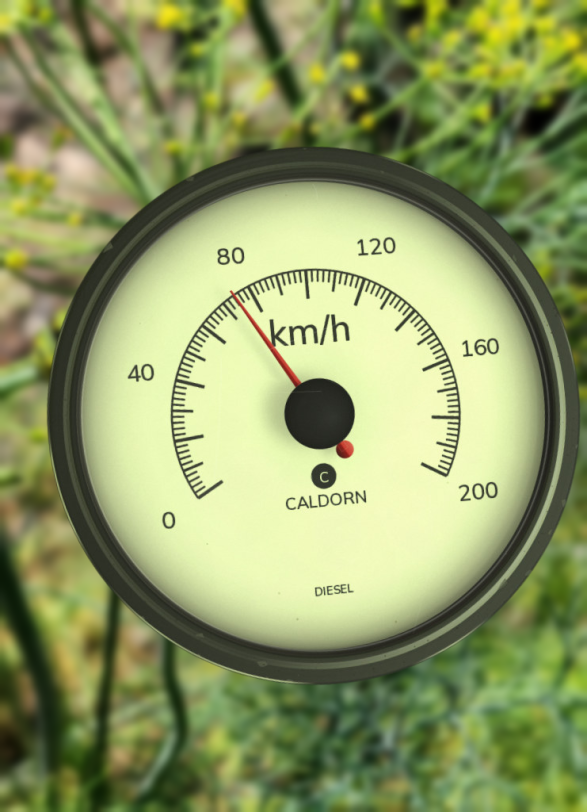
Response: km/h 74
